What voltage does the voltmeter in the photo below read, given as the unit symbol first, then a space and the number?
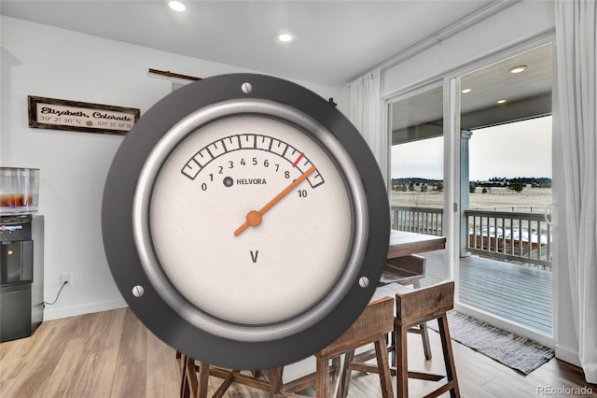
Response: V 9
